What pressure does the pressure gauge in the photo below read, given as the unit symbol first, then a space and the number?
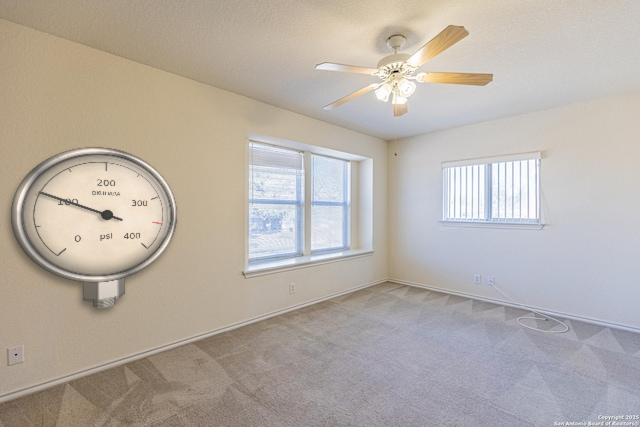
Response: psi 100
